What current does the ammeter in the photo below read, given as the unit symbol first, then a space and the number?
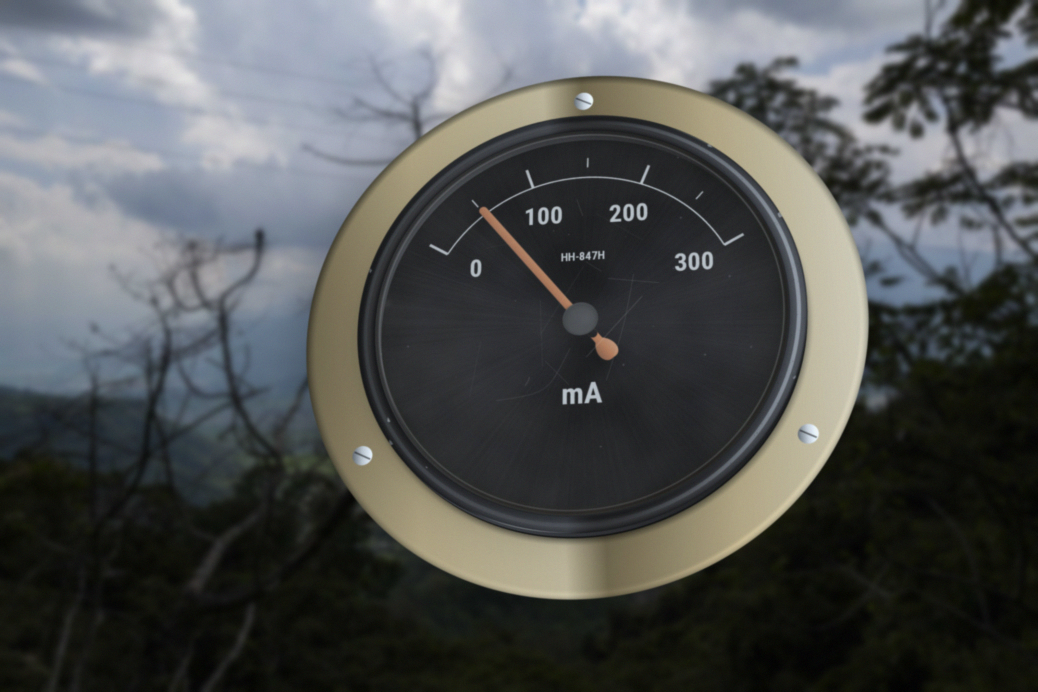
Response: mA 50
